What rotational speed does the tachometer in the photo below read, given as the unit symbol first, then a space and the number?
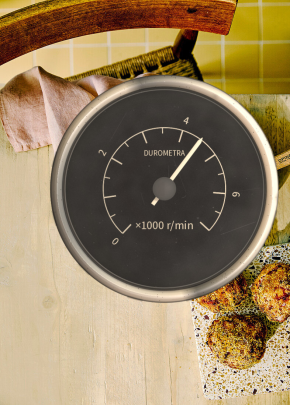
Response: rpm 4500
